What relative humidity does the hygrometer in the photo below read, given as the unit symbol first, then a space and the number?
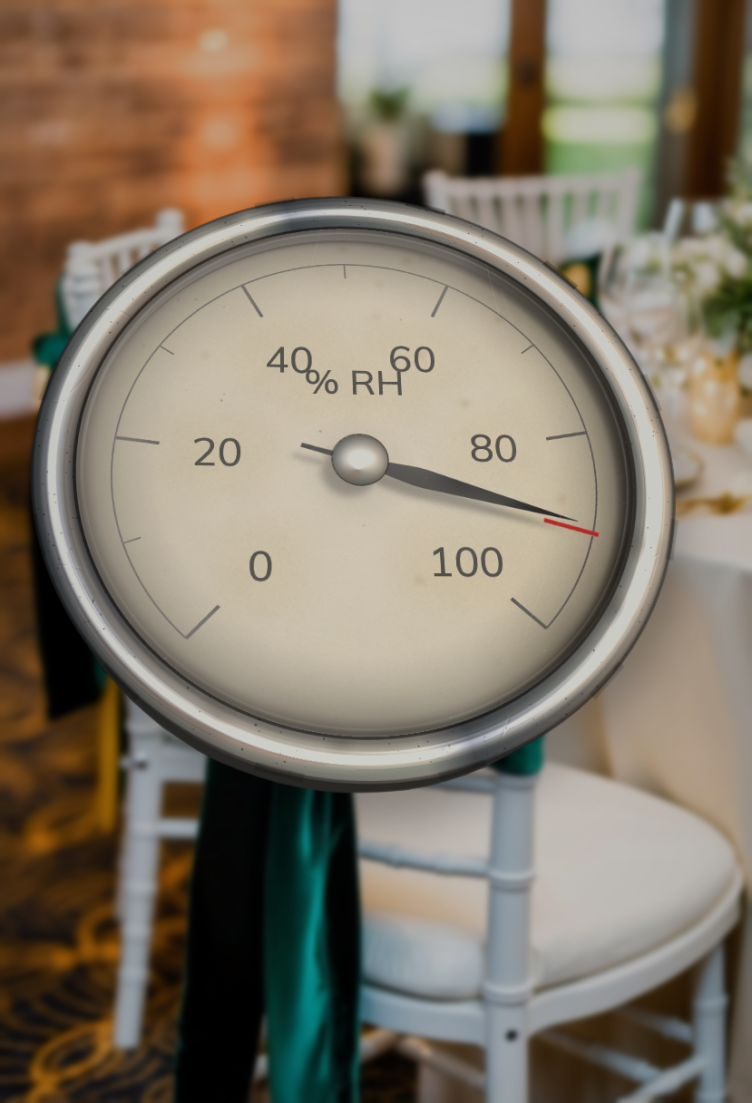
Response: % 90
